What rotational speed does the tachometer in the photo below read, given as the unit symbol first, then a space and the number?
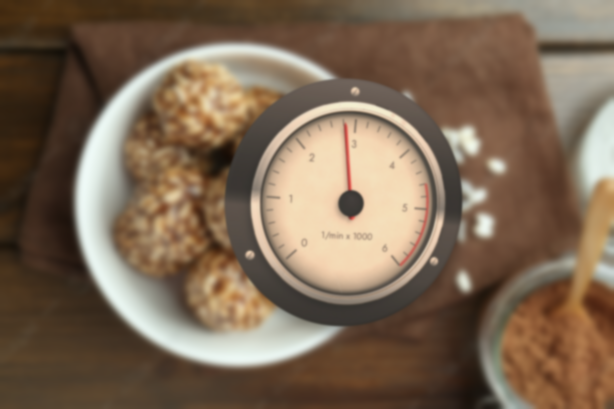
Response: rpm 2800
